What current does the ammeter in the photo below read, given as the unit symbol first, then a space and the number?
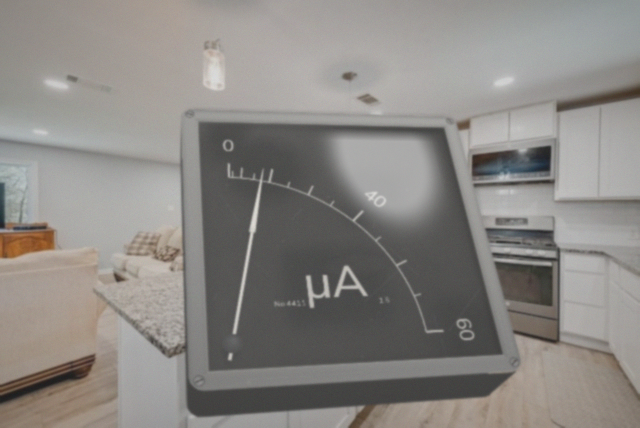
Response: µA 17.5
